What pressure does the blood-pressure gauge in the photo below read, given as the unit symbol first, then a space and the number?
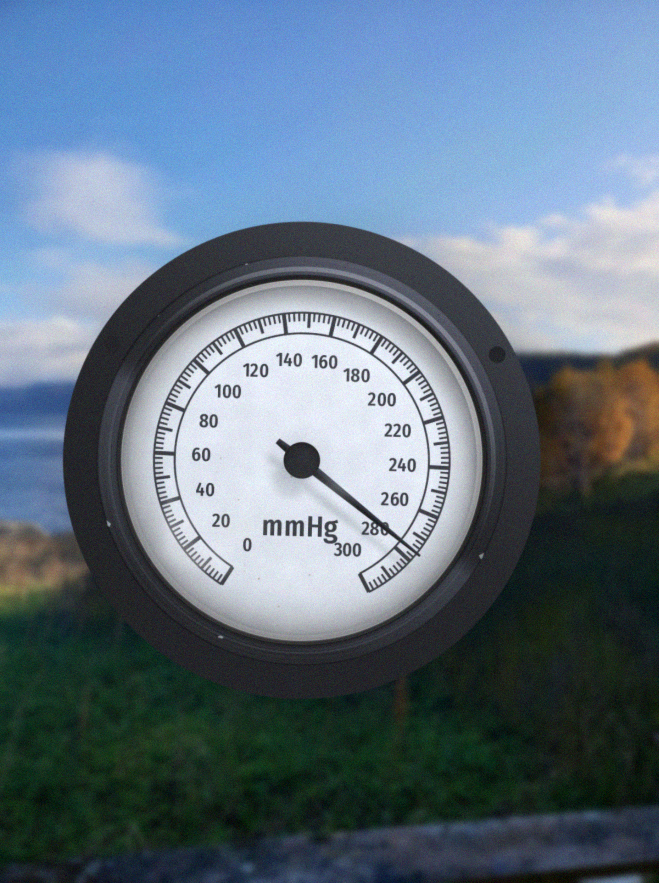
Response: mmHg 276
